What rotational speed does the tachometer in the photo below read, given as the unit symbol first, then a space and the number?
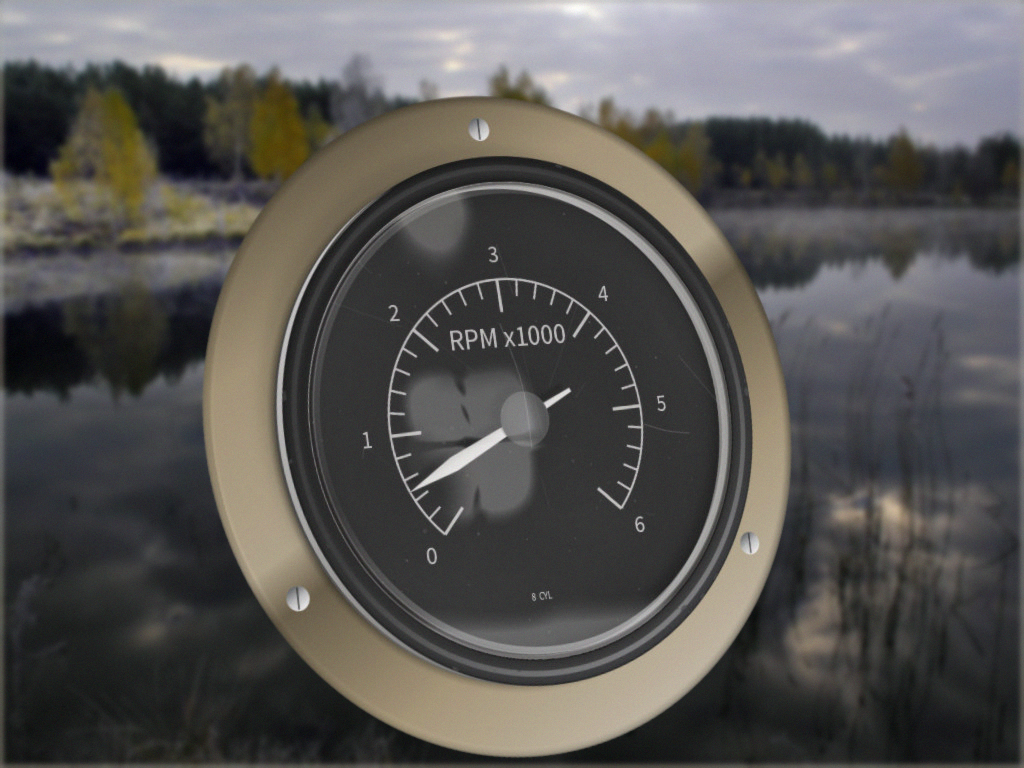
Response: rpm 500
